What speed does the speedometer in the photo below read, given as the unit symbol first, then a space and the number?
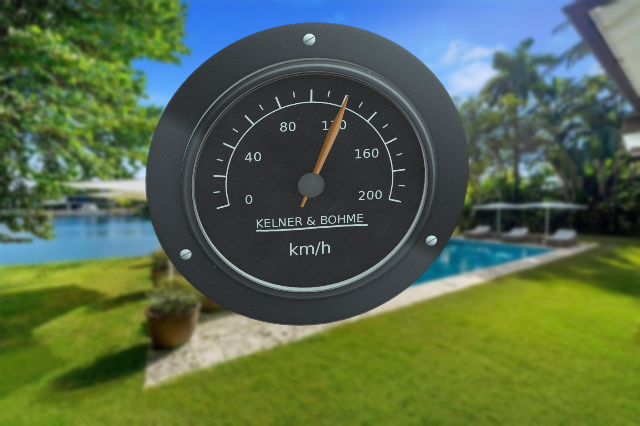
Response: km/h 120
